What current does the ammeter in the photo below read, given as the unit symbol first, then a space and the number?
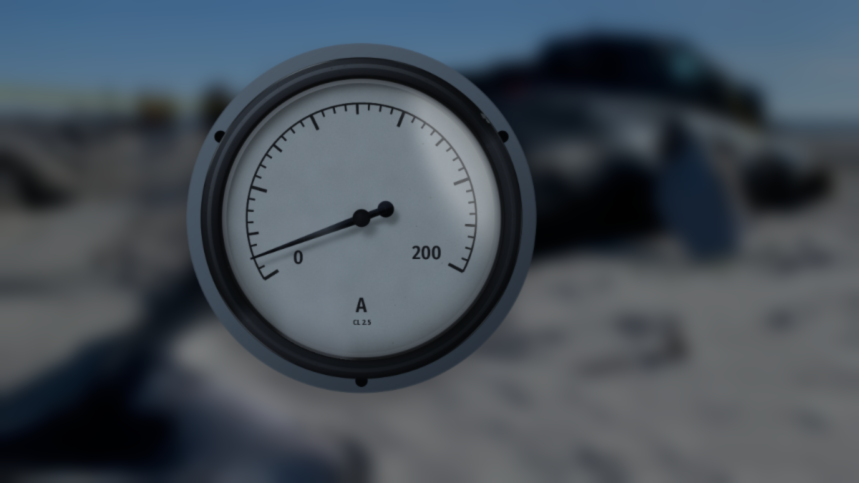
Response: A 10
